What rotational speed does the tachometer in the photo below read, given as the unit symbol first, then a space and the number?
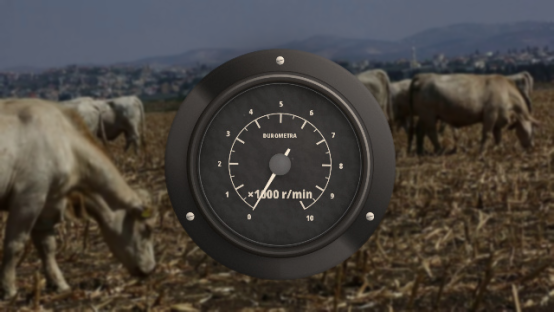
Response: rpm 0
